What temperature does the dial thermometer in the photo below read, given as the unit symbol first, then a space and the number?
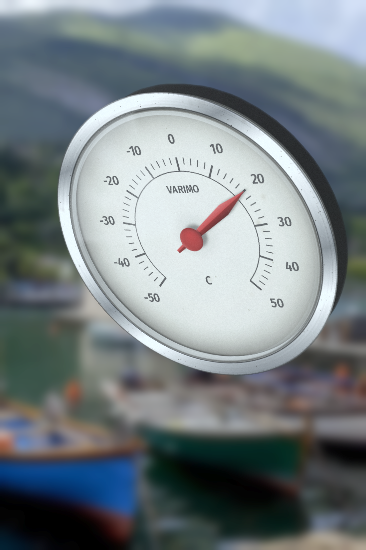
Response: °C 20
